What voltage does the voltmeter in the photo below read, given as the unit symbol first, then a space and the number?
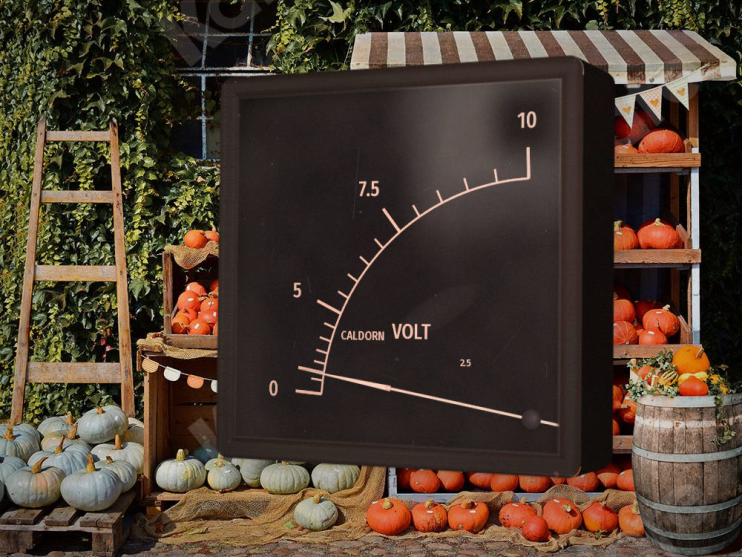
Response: V 2.5
